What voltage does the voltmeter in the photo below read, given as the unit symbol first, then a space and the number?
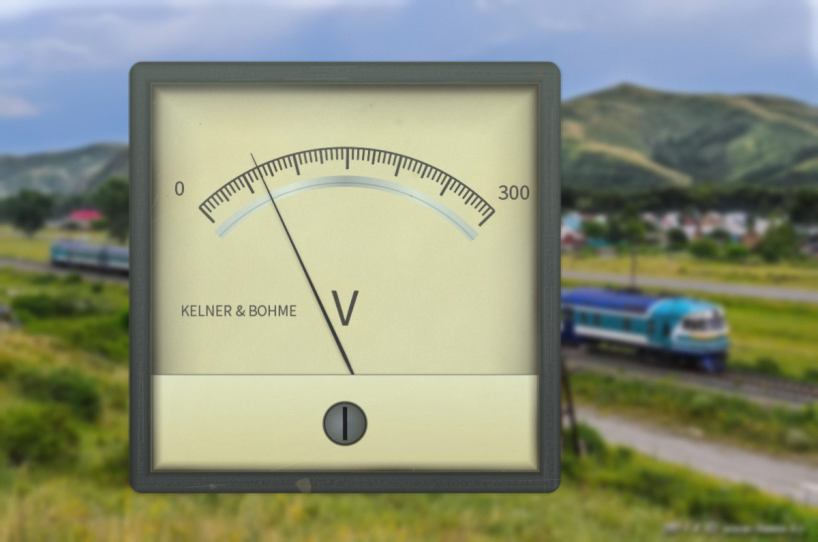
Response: V 65
